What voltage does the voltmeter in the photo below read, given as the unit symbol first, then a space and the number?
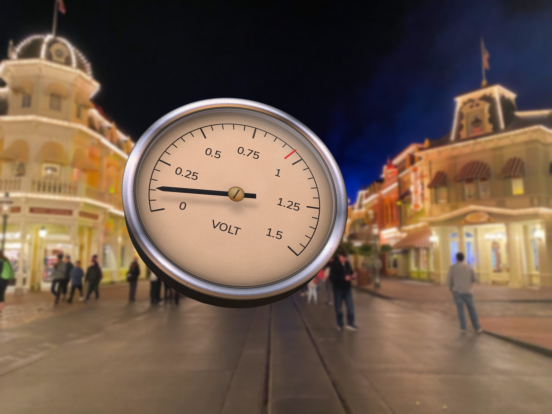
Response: V 0.1
